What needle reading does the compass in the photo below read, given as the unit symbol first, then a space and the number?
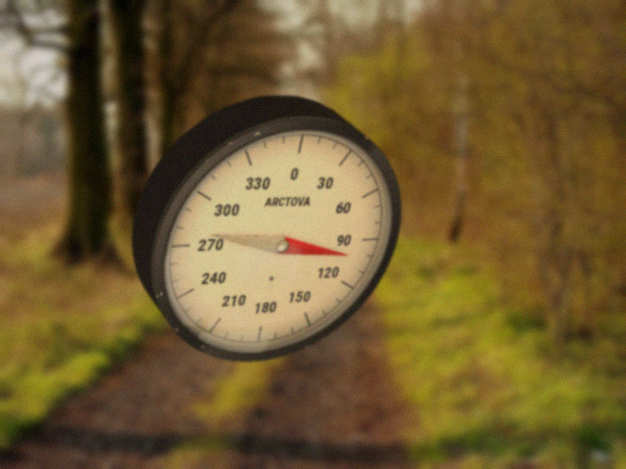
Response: ° 100
